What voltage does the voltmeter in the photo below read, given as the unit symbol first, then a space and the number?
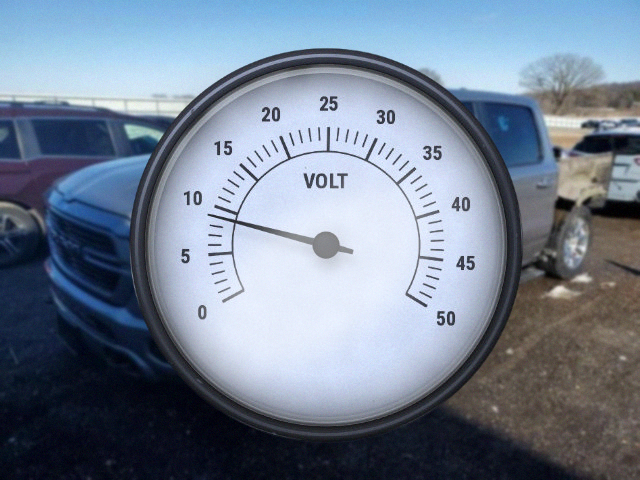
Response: V 9
